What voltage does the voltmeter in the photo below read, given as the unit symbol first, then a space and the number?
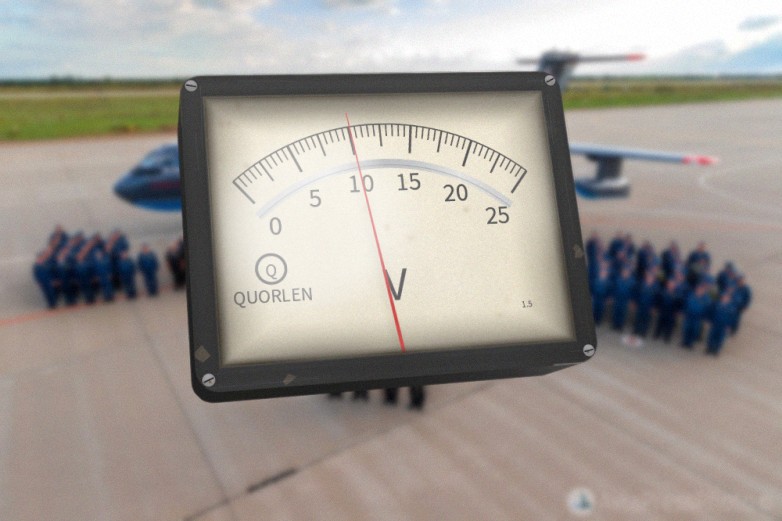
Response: V 10
